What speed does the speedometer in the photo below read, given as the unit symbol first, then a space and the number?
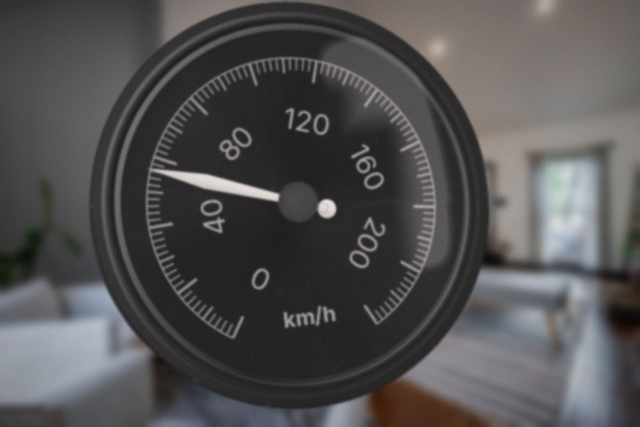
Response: km/h 56
